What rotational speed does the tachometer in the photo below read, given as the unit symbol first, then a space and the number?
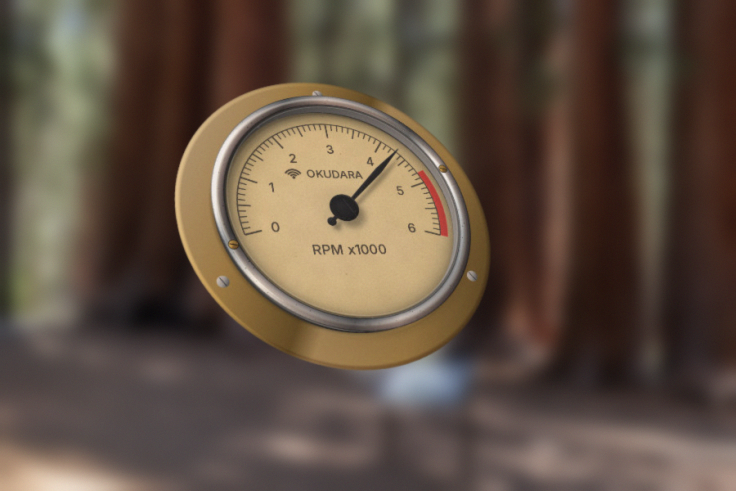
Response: rpm 4300
